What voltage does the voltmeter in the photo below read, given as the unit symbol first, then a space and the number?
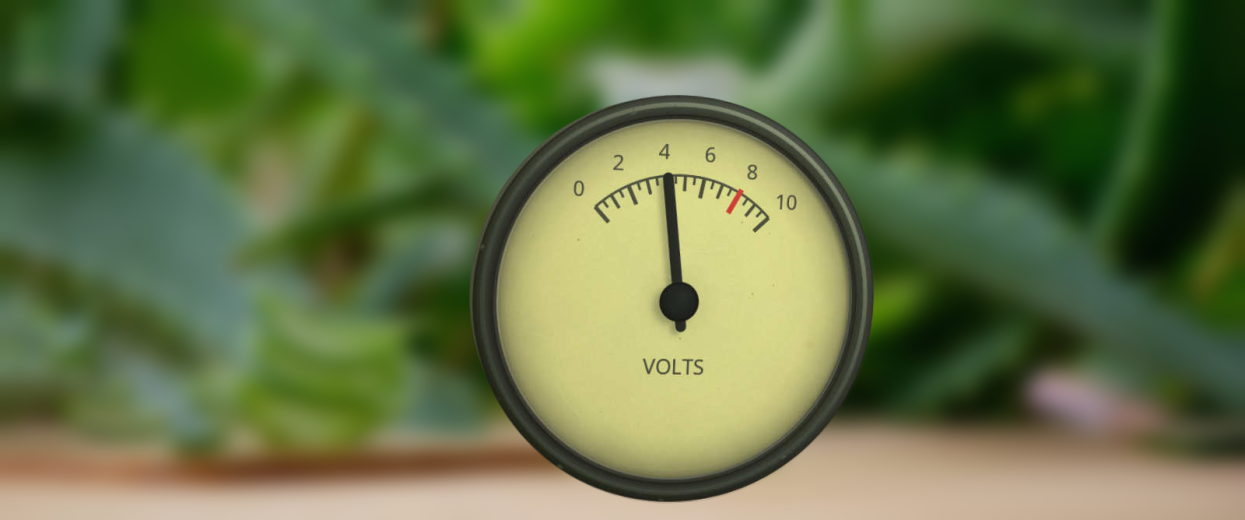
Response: V 4
